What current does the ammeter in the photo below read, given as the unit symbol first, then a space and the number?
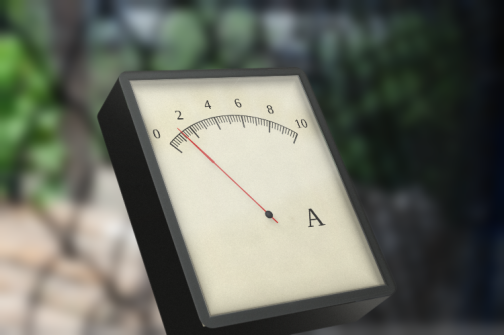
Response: A 1
